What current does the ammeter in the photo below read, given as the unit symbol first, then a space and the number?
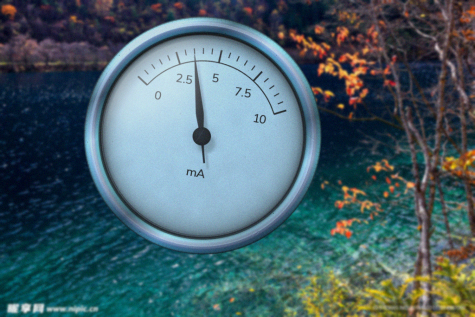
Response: mA 3.5
